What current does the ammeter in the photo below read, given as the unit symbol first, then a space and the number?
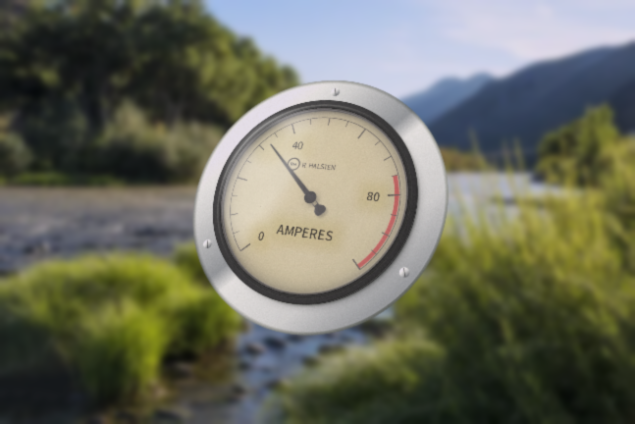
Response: A 32.5
